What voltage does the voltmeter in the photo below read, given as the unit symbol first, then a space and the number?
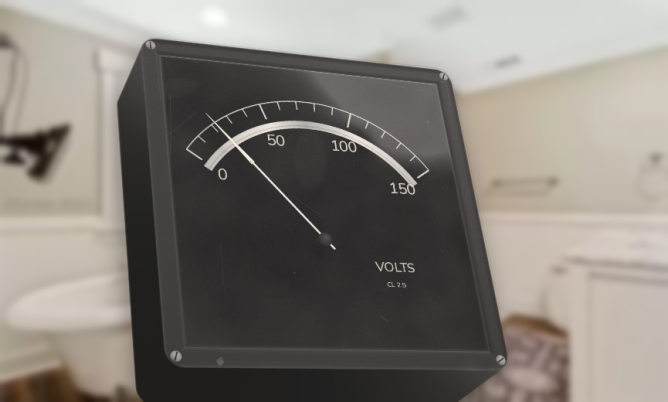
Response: V 20
